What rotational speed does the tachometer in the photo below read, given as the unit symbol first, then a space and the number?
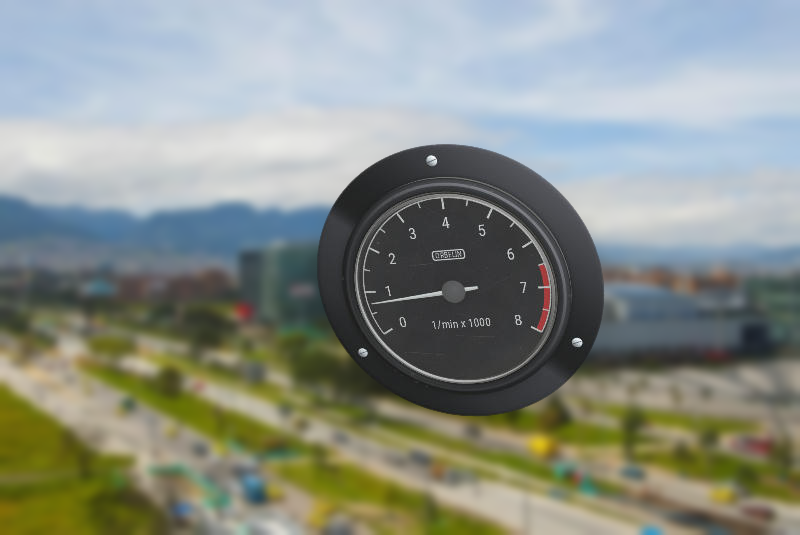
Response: rpm 750
